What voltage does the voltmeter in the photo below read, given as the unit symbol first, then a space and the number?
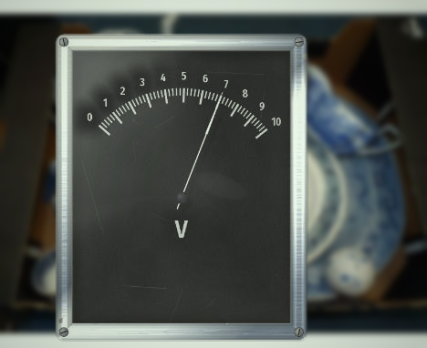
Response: V 7
